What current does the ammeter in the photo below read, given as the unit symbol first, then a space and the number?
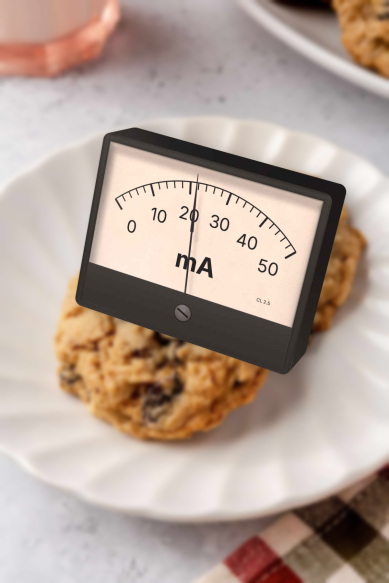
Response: mA 22
